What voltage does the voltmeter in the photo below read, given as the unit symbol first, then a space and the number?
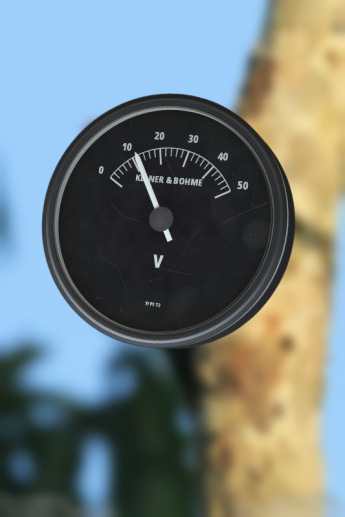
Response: V 12
